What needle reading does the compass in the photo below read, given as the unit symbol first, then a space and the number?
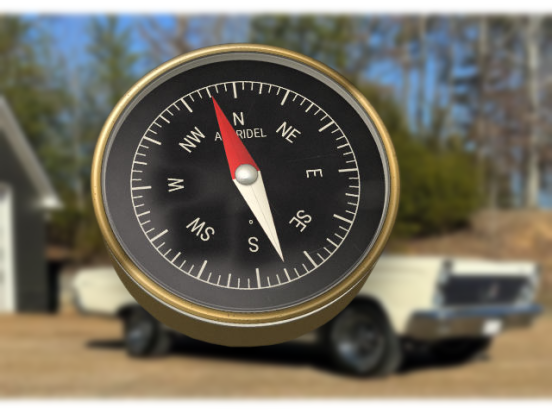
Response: ° 345
